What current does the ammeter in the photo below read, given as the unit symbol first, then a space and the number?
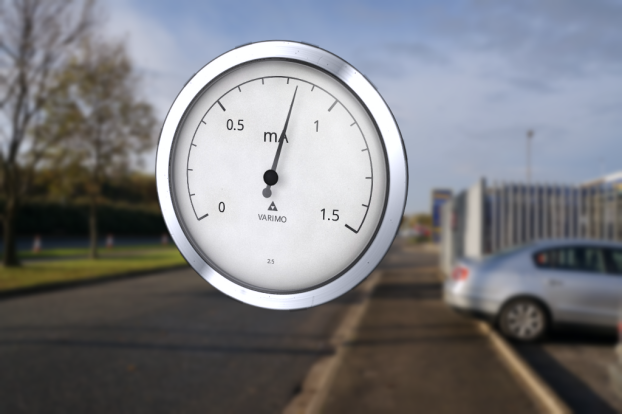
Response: mA 0.85
